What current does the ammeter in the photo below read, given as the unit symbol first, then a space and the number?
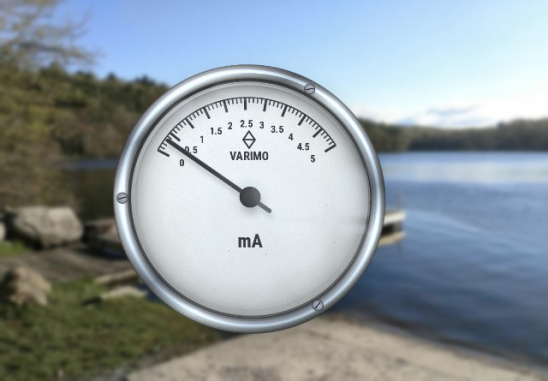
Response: mA 0.3
